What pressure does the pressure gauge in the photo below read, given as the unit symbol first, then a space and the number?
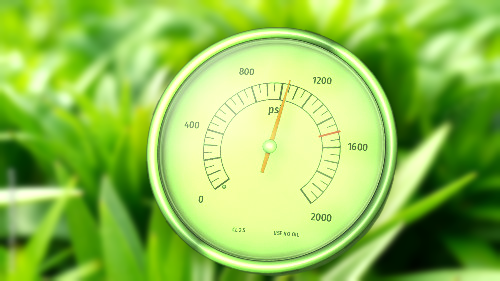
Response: psi 1050
